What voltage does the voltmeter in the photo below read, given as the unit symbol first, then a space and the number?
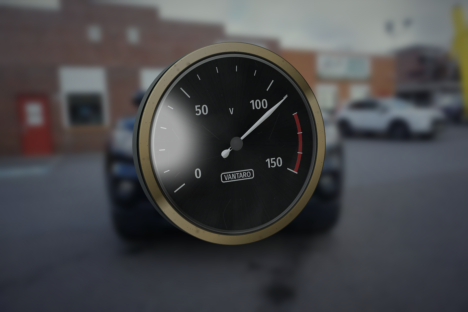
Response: V 110
